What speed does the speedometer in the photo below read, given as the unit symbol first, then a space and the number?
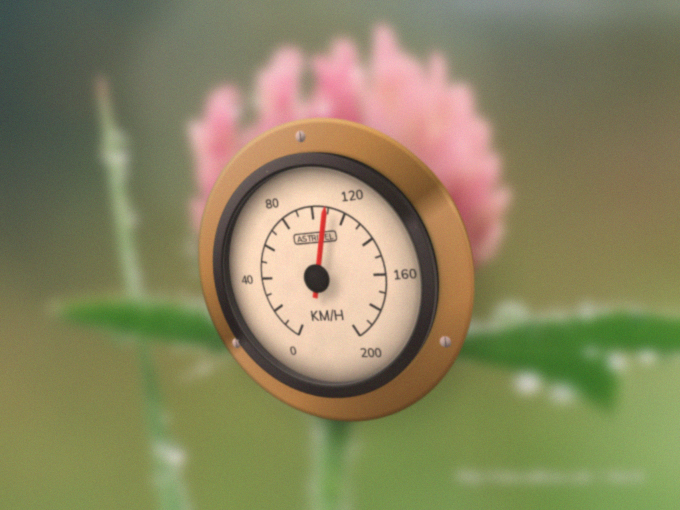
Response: km/h 110
